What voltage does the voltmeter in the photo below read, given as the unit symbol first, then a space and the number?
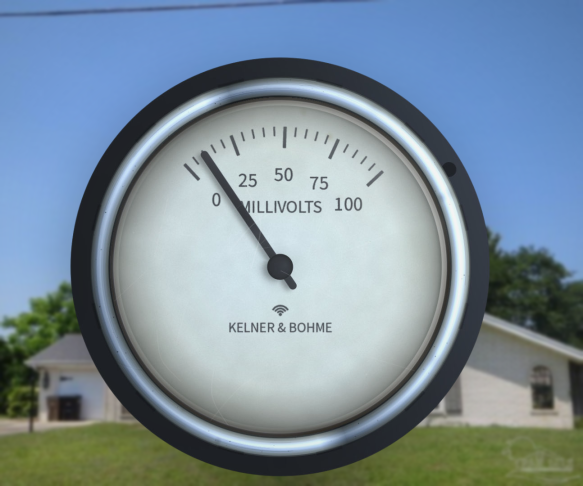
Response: mV 10
